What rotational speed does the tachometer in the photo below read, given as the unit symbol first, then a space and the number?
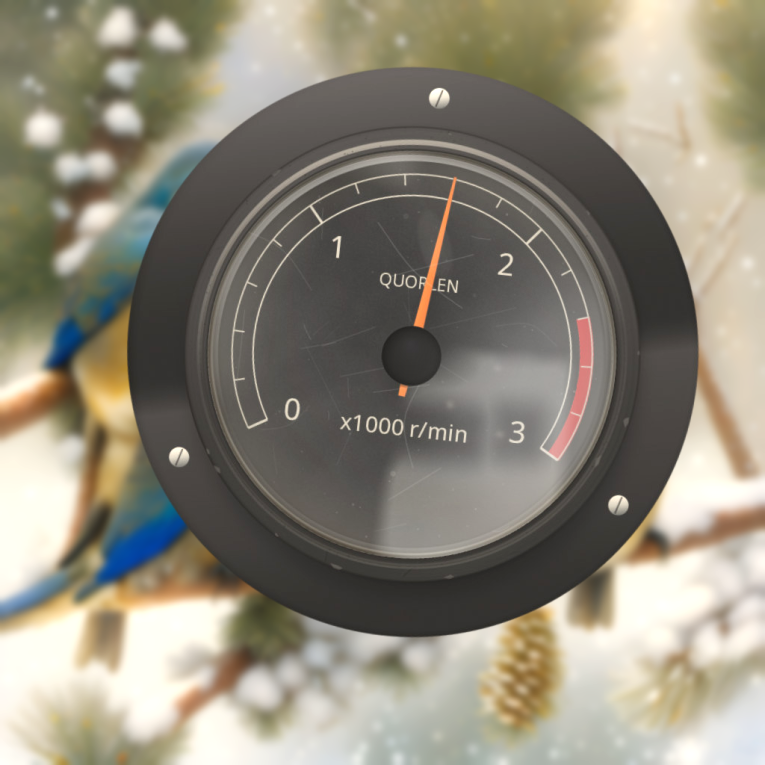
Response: rpm 1600
